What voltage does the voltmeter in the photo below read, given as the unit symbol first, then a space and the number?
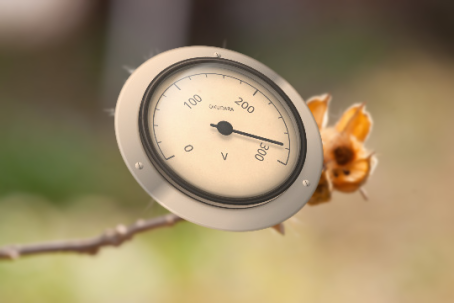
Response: V 280
